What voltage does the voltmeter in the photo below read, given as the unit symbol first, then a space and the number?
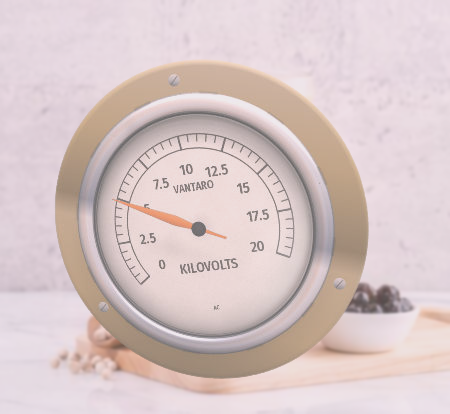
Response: kV 5
